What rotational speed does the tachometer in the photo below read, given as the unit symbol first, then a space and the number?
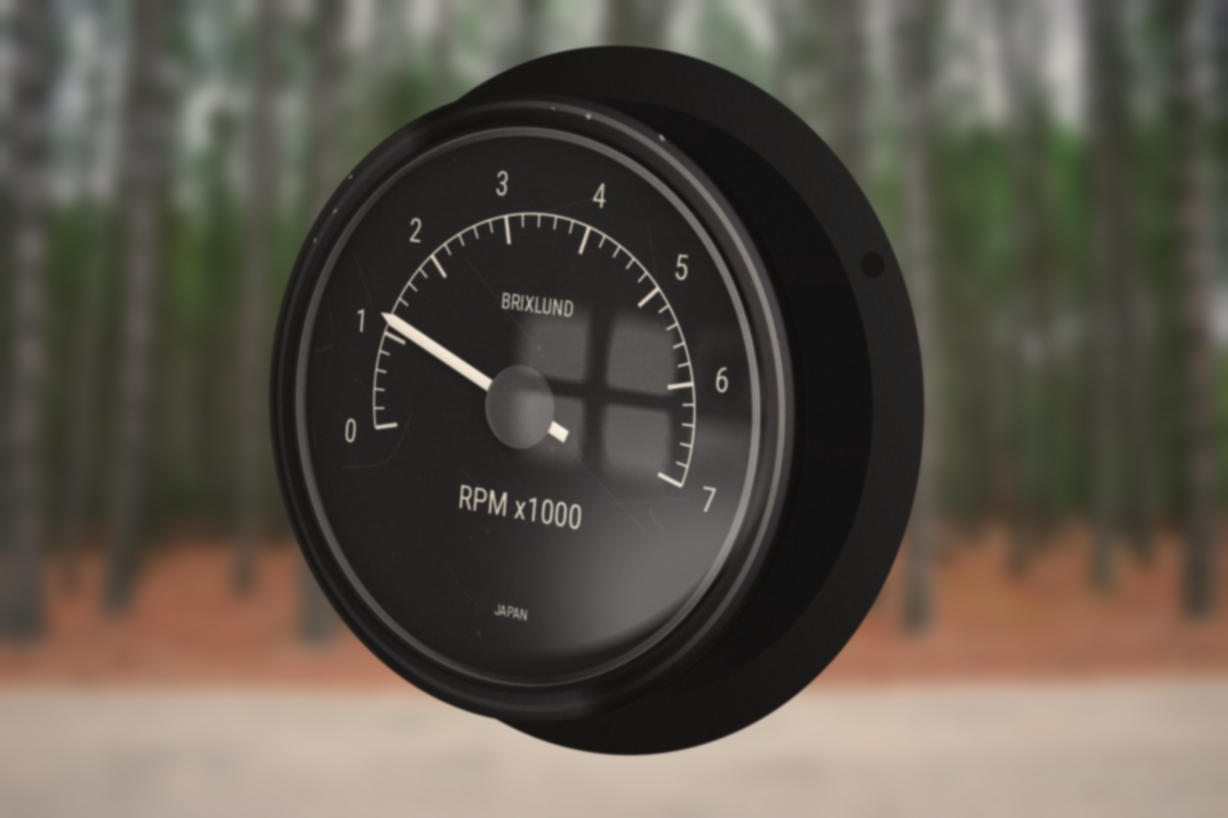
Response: rpm 1200
